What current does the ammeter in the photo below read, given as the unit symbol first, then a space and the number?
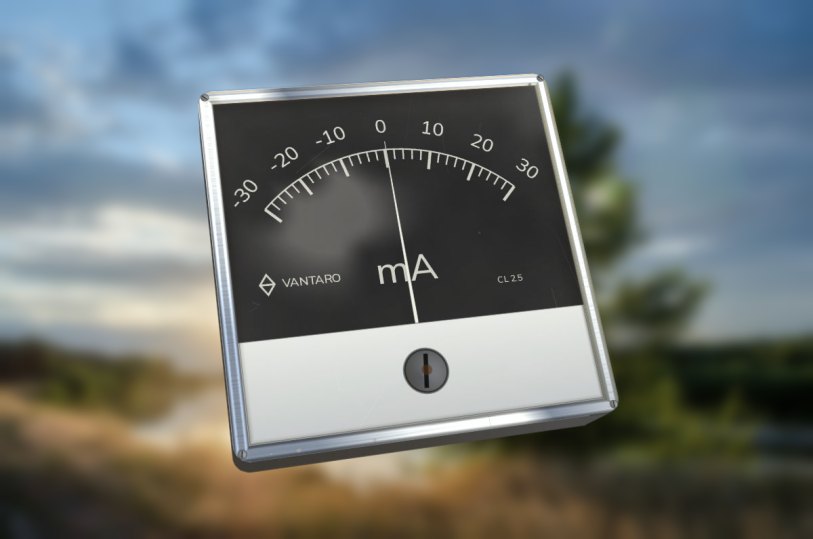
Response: mA 0
